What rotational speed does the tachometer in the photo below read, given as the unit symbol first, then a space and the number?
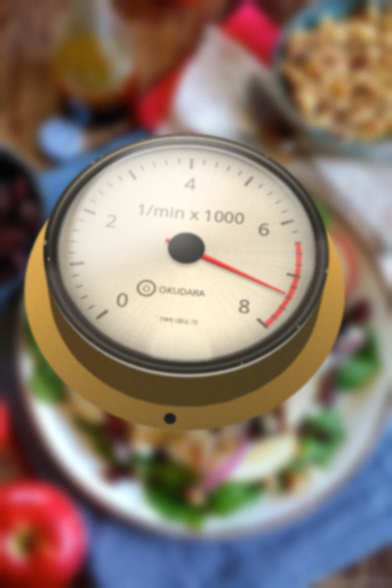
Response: rpm 7400
